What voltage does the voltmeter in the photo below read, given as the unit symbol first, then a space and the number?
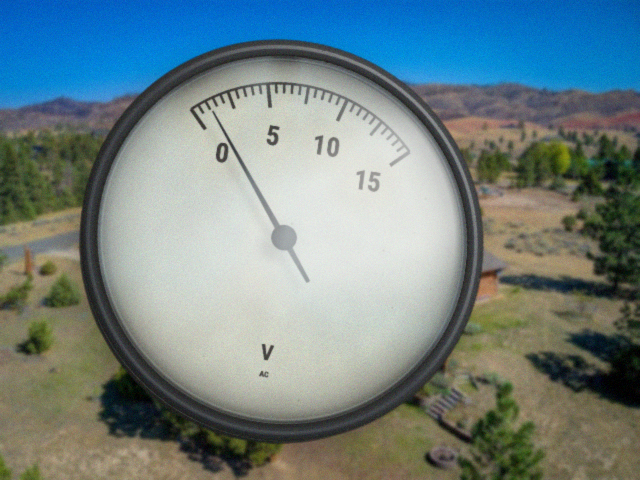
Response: V 1
